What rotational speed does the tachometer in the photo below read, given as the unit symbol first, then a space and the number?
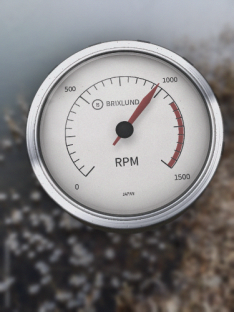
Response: rpm 975
